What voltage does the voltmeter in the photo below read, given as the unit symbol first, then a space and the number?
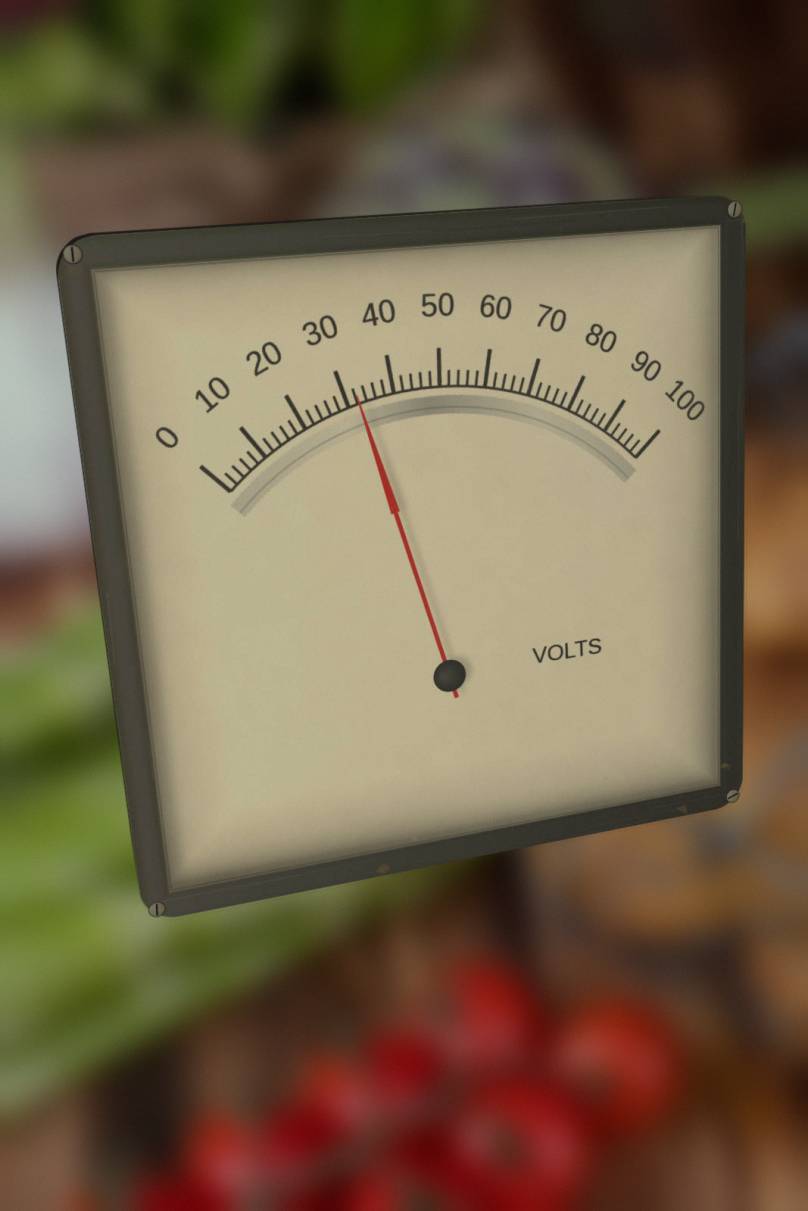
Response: V 32
